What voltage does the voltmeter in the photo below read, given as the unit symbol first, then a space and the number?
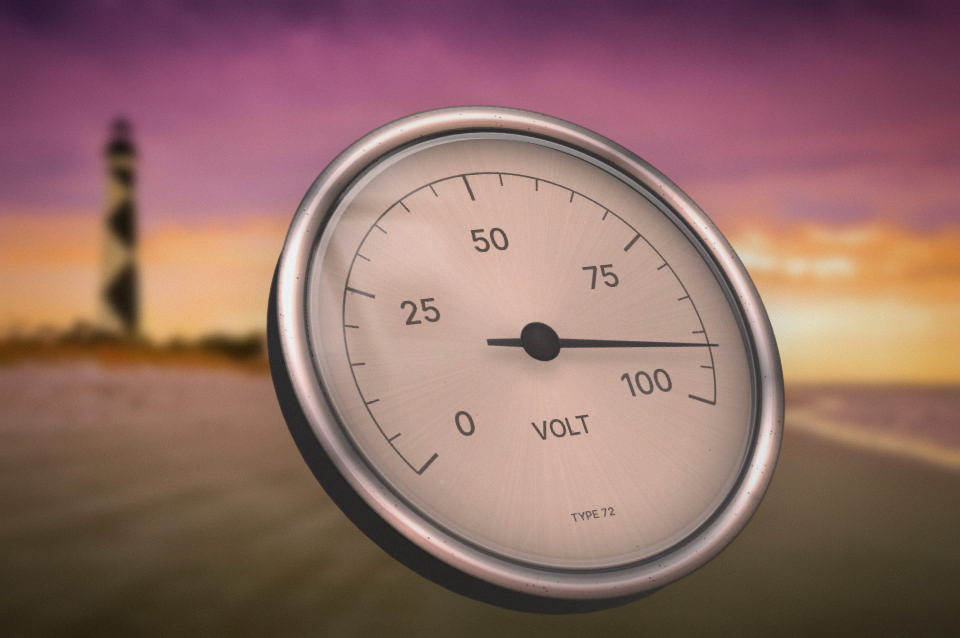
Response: V 92.5
